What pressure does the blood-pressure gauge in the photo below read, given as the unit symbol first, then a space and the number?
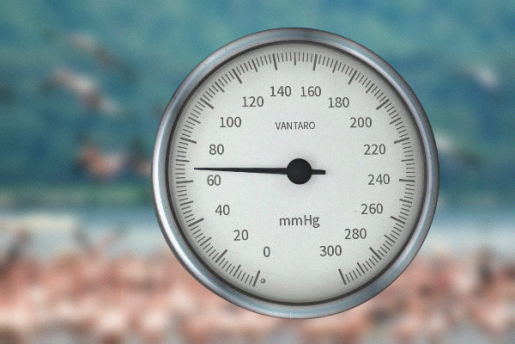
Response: mmHg 66
